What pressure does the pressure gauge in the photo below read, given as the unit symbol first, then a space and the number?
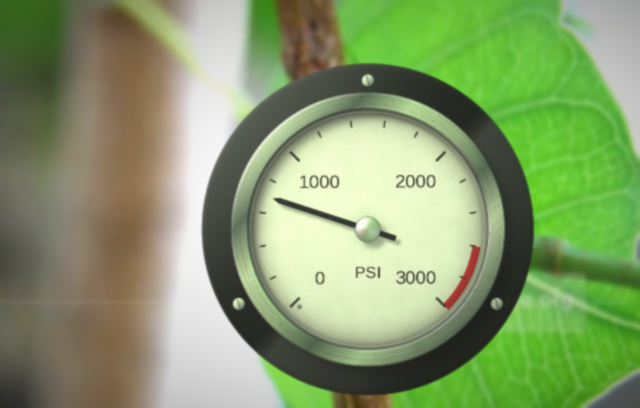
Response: psi 700
